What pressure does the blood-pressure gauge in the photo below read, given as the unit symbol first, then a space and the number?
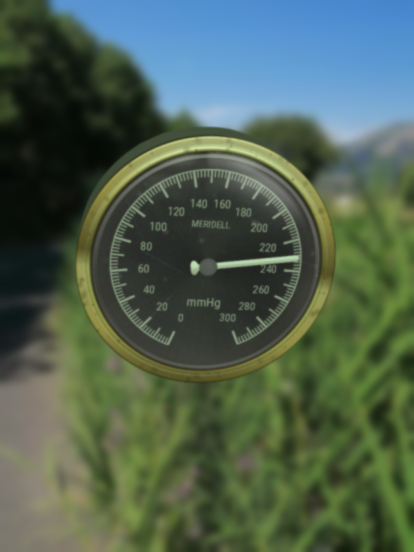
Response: mmHg 230
